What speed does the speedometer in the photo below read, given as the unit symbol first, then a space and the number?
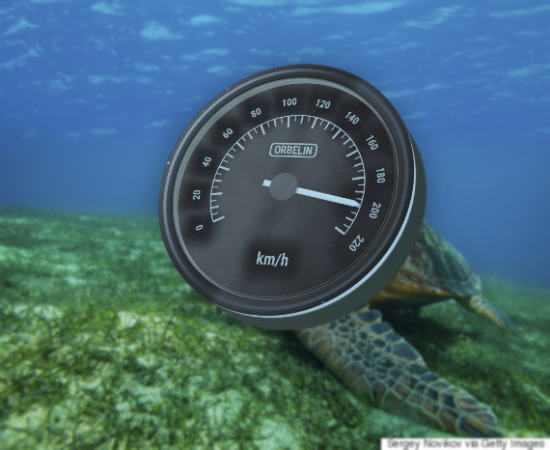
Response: km/h 200
